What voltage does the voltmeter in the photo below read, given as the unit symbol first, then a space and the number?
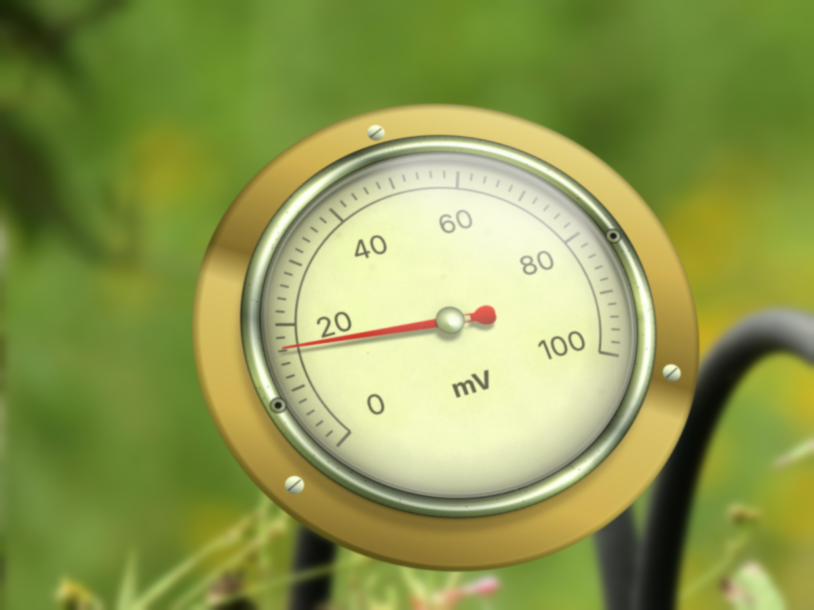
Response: mV 16
